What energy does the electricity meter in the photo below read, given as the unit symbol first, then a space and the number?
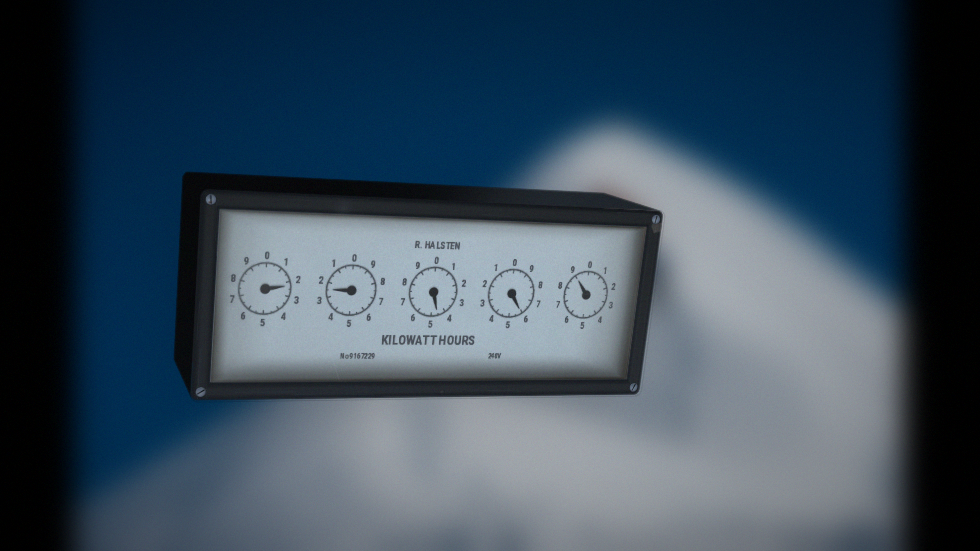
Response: kWh 22459
